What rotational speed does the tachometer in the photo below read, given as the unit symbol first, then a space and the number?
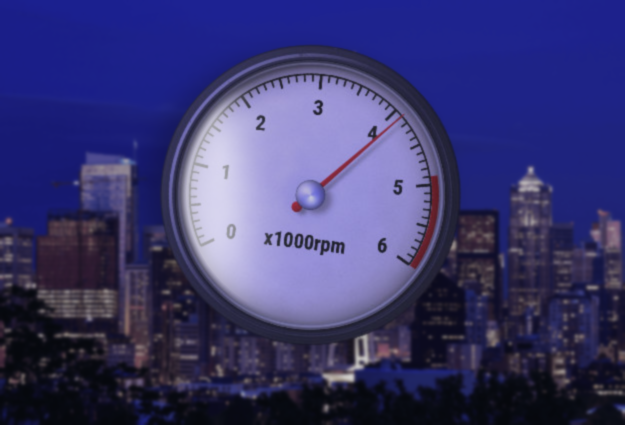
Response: rpm 4100
